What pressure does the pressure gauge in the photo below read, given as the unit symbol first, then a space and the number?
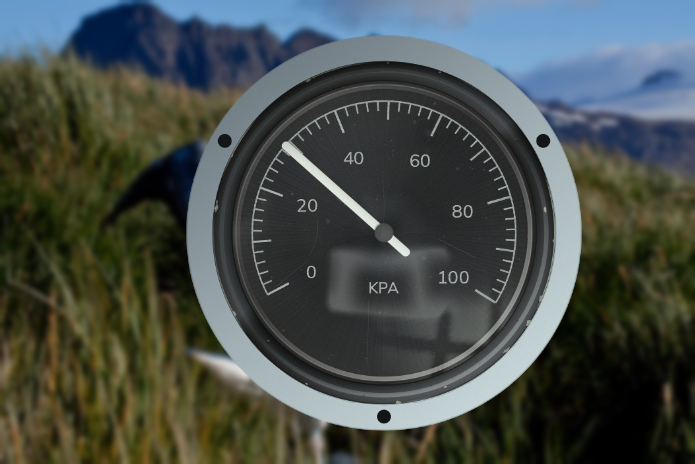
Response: kPa 29
